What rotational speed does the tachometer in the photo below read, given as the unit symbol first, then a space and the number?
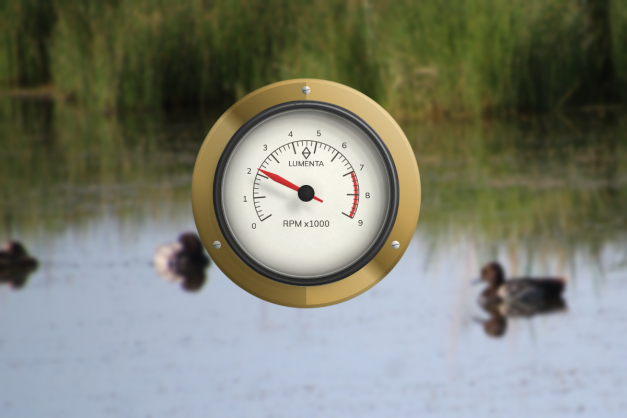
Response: rpm 2200
